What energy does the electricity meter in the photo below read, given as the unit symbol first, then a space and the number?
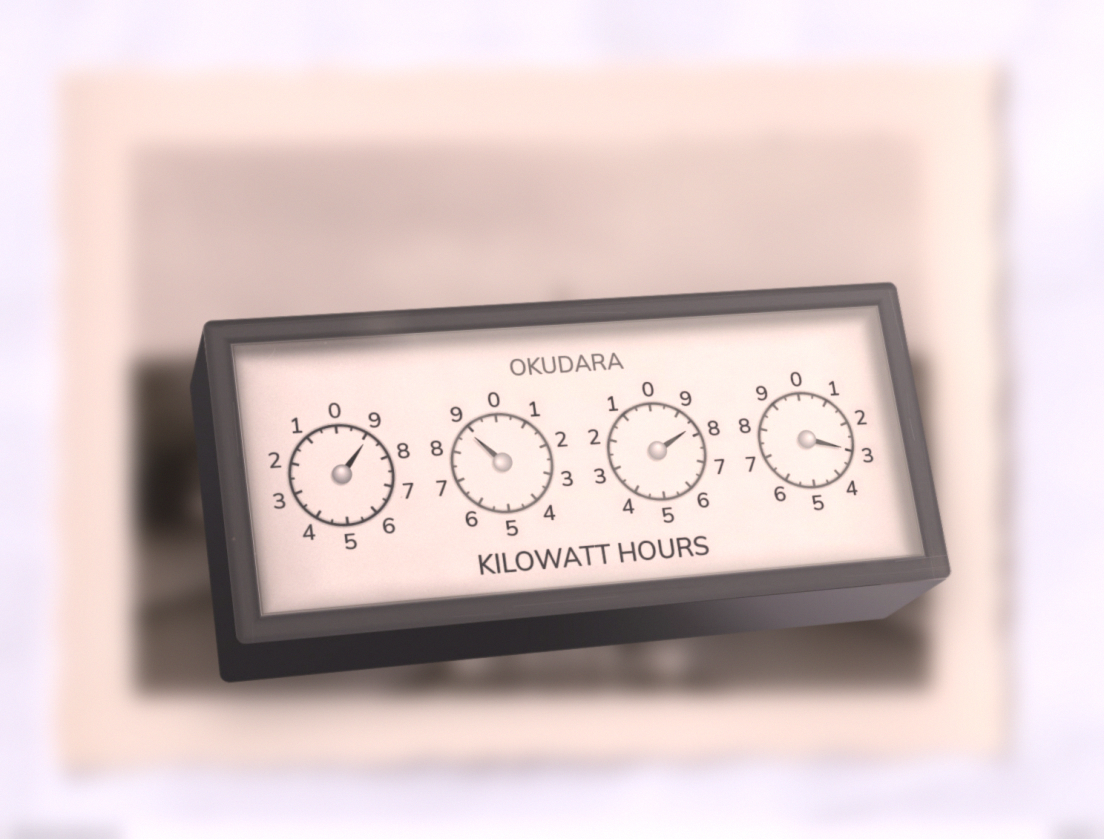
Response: kWh 8883
